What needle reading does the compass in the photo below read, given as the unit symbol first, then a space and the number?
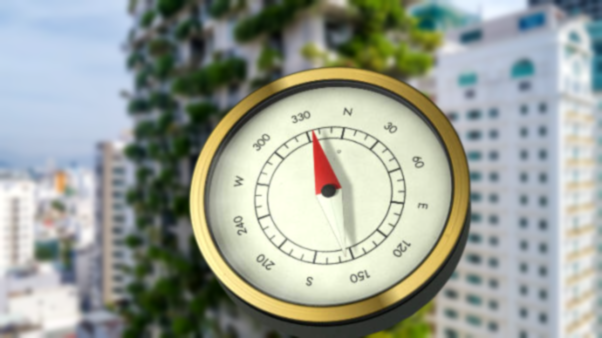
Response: ° 335
